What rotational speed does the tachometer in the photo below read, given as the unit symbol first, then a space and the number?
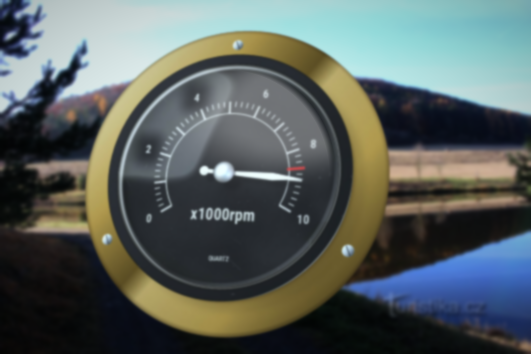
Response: rpm 9000
